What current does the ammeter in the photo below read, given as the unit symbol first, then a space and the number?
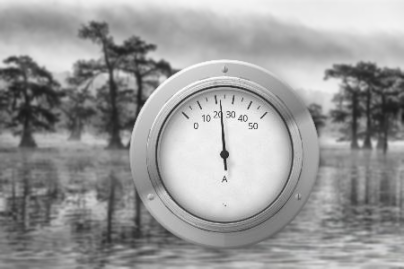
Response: A 22.5
